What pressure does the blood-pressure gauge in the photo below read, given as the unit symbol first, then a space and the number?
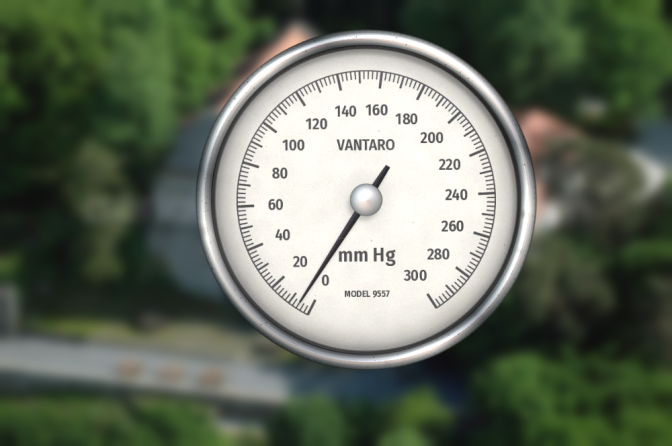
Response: mmHg 6
